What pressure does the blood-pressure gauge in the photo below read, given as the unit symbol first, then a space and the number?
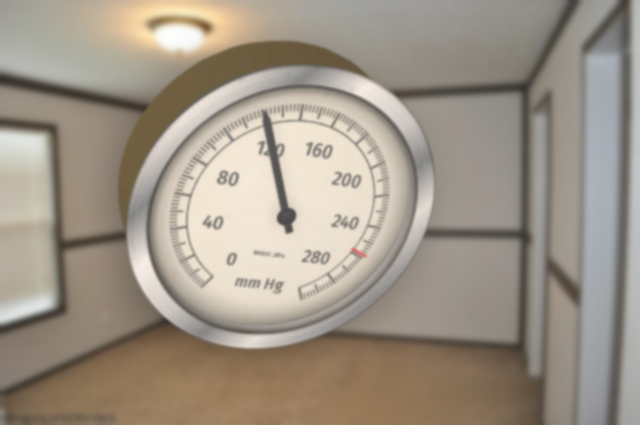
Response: mmHg 120
